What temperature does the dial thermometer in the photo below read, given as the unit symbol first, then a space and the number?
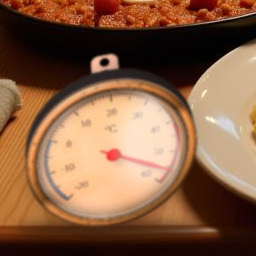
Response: °C 55
